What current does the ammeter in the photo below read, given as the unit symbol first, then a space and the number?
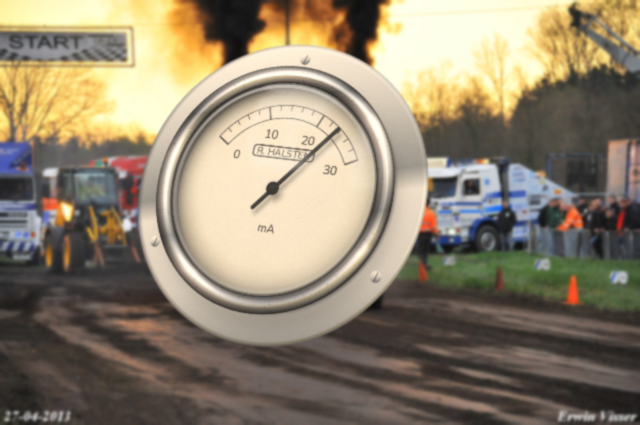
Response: mA 24
